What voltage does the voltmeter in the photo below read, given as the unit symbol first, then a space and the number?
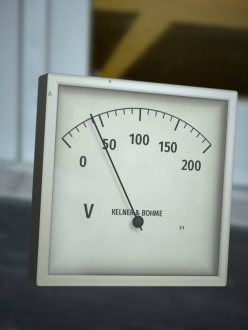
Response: V 40
